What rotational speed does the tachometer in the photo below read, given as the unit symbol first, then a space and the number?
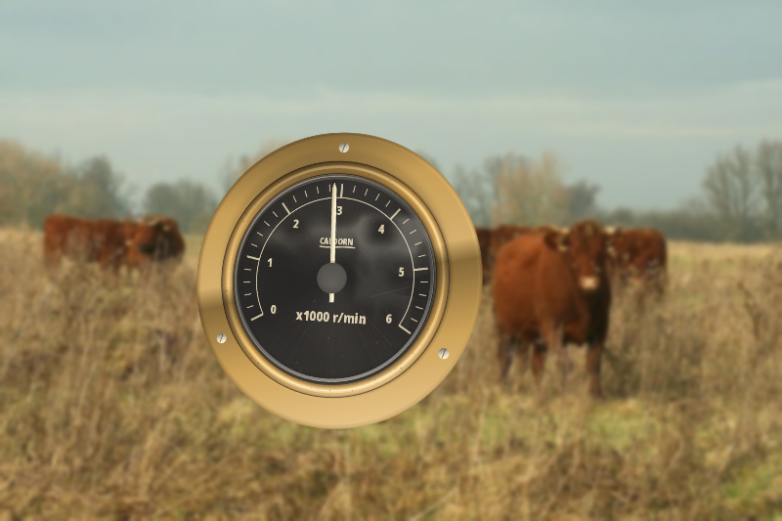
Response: rpm 2900
